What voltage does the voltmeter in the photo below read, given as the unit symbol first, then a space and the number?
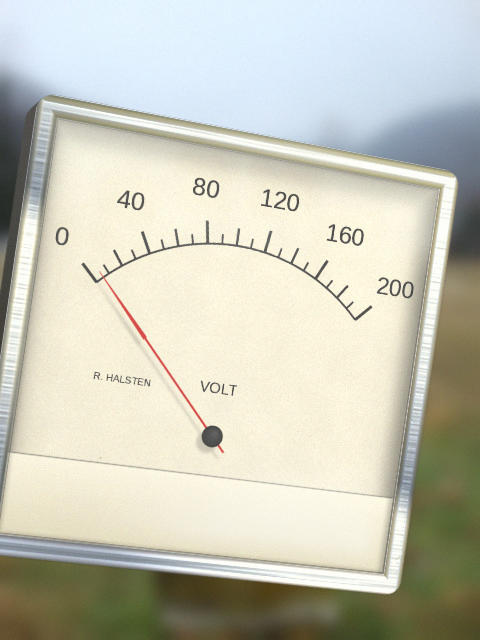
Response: V 5
